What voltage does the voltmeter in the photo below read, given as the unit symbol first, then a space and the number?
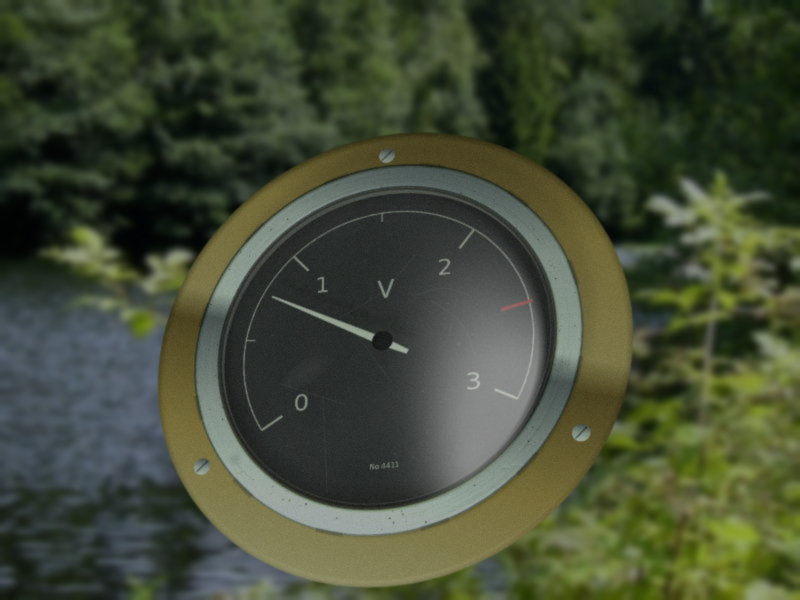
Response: V 0.75
